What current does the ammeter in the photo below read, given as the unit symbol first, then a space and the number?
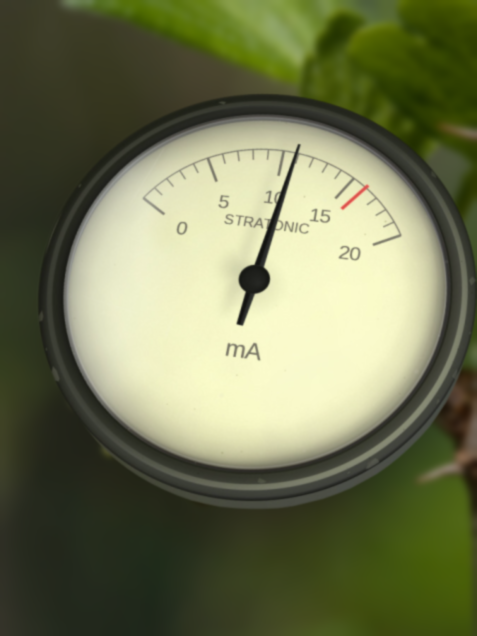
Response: mA 11
